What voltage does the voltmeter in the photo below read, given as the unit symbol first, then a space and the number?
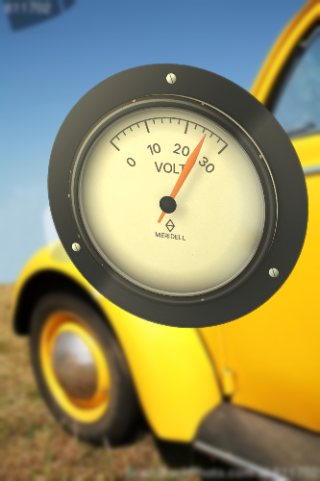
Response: V 25
